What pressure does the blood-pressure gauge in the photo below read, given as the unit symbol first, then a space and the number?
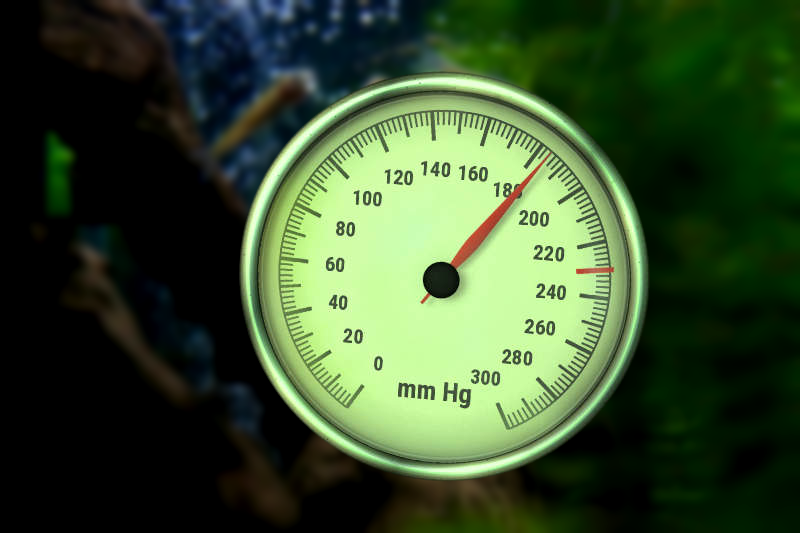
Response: mmHg 184
